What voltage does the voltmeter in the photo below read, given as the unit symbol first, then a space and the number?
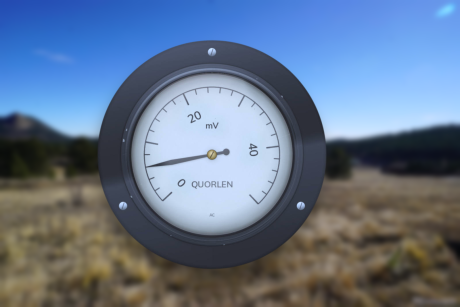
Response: mV 6
